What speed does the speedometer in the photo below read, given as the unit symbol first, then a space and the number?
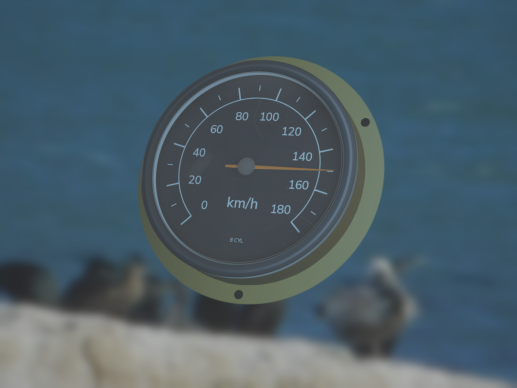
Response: km/h 150
